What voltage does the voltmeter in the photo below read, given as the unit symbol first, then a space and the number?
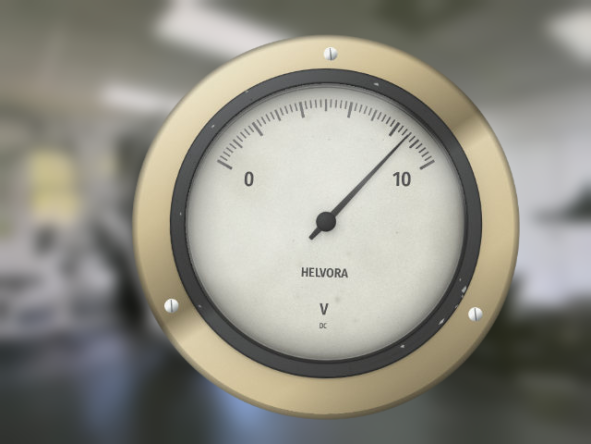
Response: V 8.6
